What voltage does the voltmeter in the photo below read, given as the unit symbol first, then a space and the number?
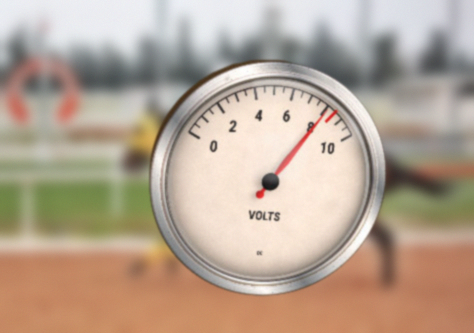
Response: V 8
